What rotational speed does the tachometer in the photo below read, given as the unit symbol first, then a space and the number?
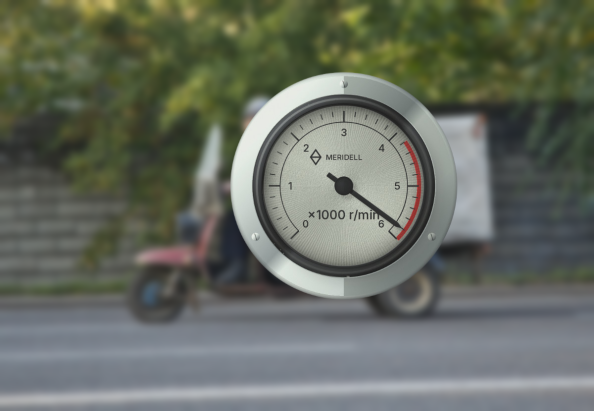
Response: rpm 5800
